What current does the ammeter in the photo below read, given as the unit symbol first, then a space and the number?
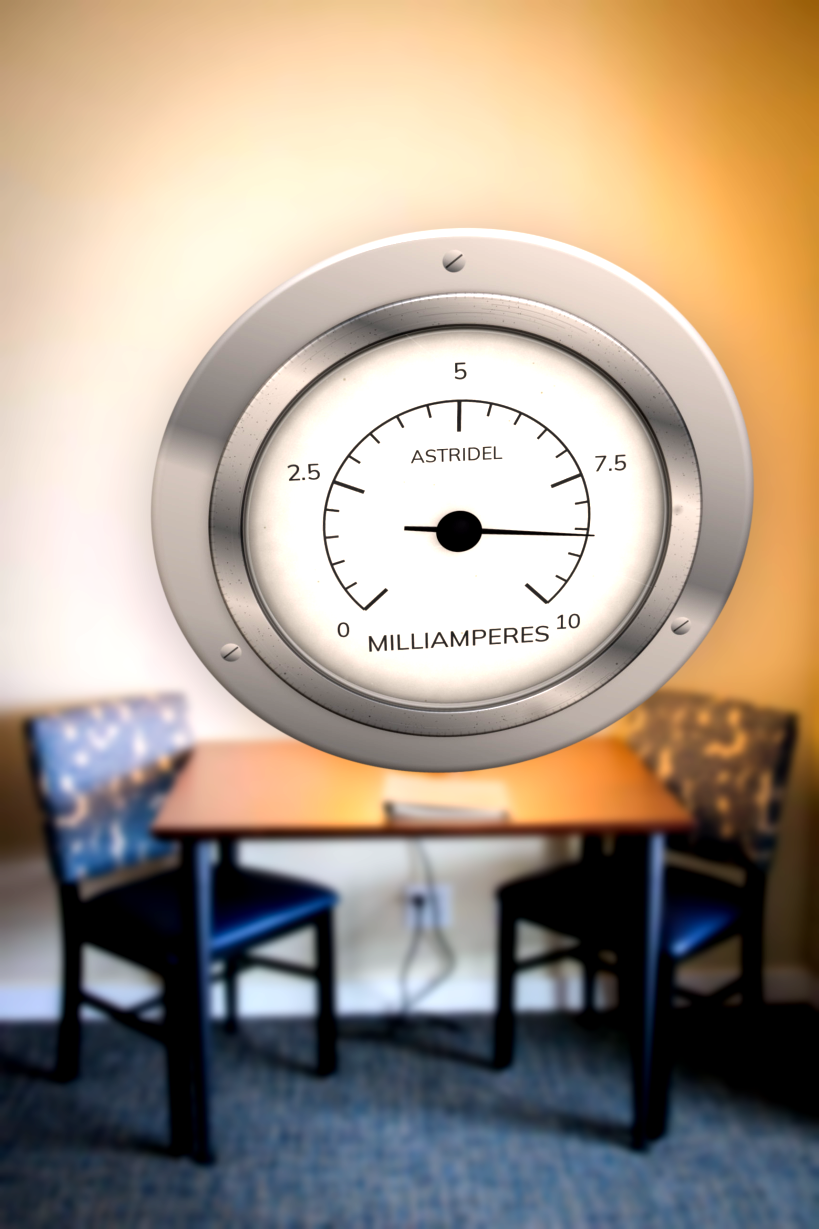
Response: mA 8.5
